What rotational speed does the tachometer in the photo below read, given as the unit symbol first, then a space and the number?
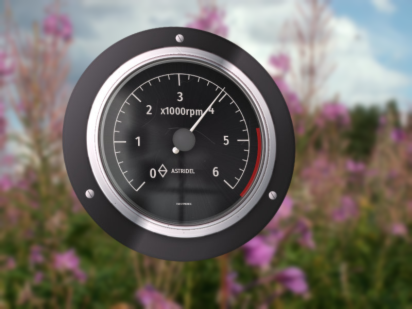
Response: rpm 3900
